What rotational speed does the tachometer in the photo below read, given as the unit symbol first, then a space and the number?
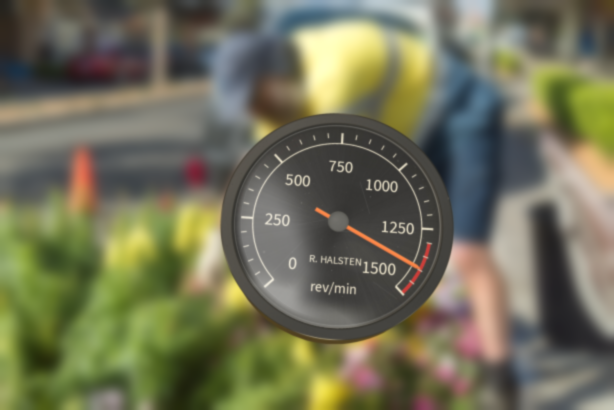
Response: rpm 1400
